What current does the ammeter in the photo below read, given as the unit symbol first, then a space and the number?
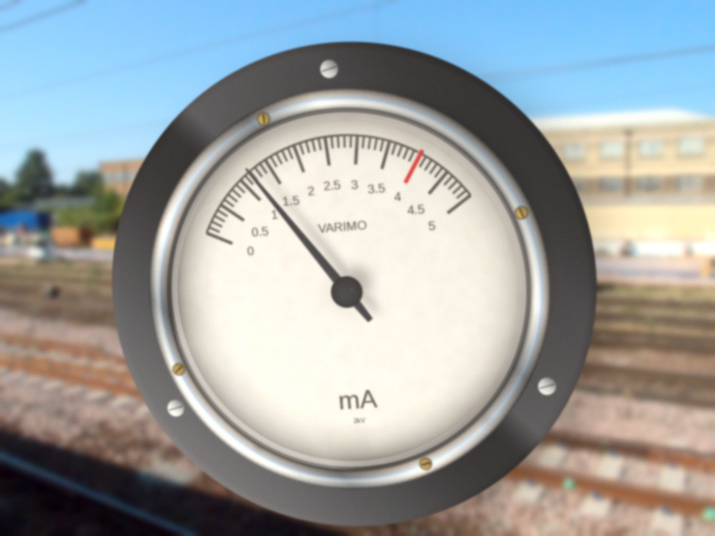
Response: mA 1.2
